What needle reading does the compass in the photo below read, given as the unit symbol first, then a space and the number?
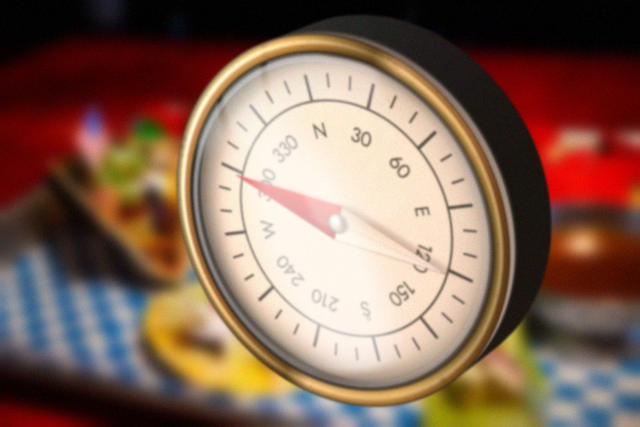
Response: ° 300
